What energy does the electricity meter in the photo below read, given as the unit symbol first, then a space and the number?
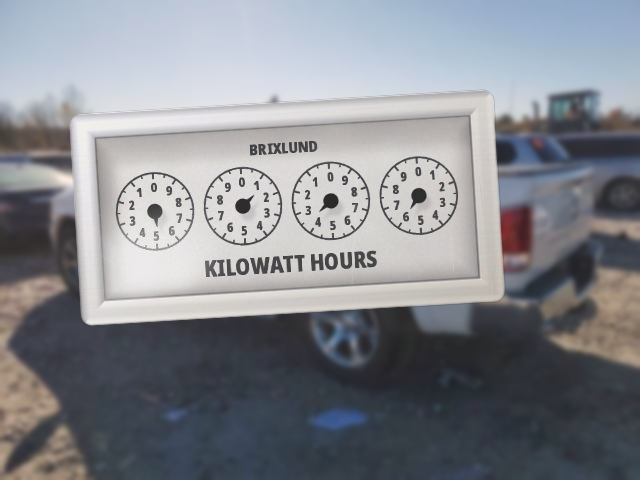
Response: kWh 5136
